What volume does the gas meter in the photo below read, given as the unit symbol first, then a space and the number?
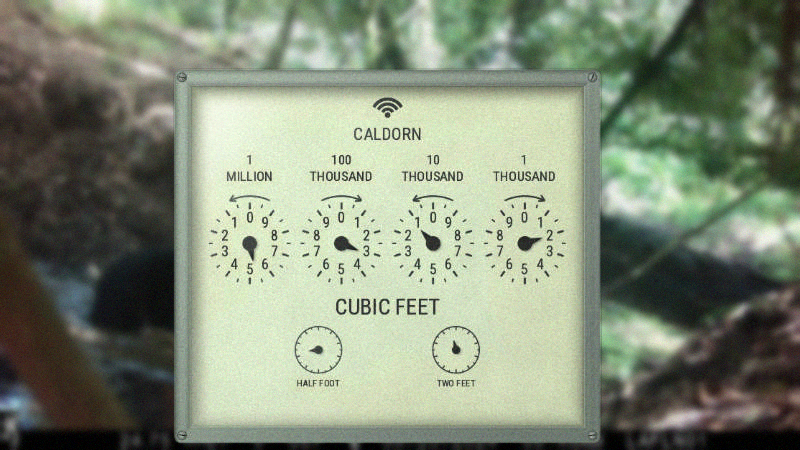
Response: ft³ 531200
